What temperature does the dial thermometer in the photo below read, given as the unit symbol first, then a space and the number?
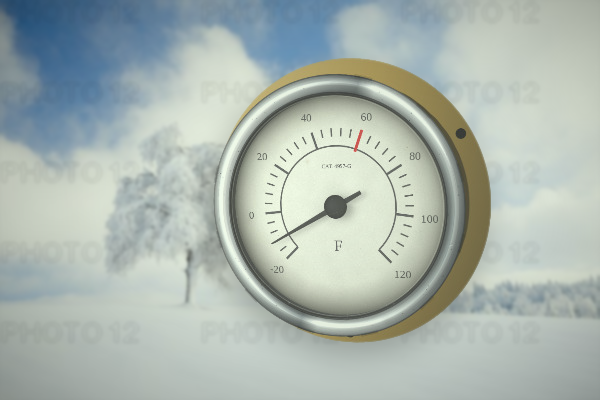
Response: °F -12
